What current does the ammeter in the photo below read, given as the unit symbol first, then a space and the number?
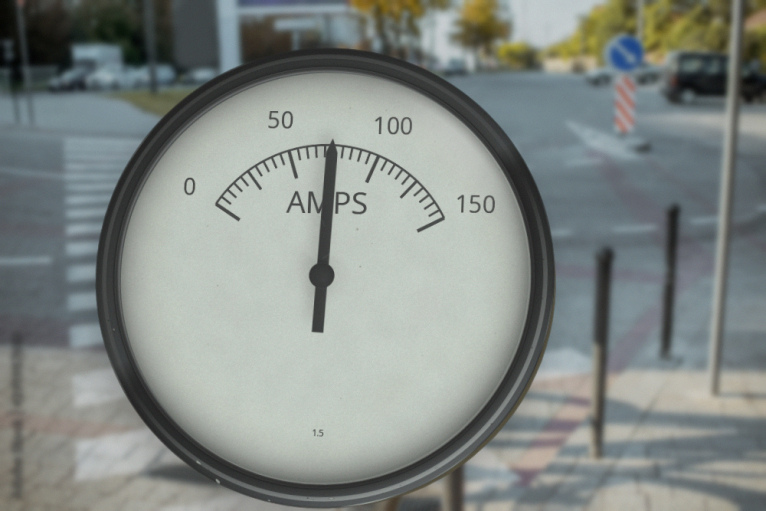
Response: A 75
